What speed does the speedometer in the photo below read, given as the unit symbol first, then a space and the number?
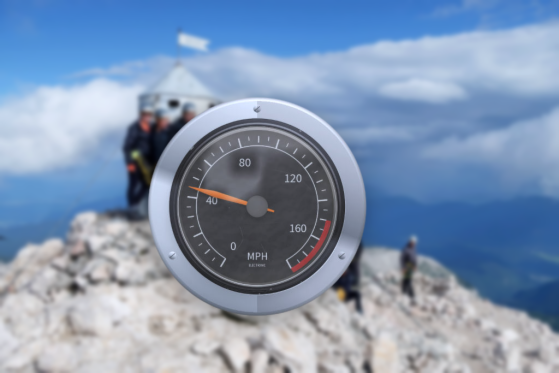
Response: mph 45
